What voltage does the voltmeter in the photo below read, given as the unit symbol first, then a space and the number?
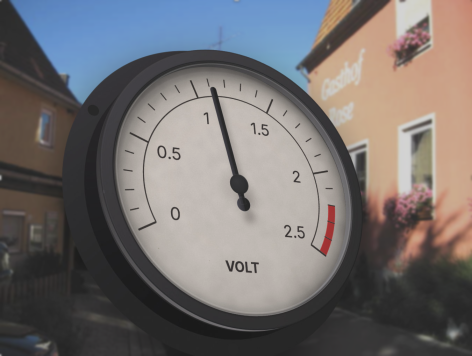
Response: V 1.1
